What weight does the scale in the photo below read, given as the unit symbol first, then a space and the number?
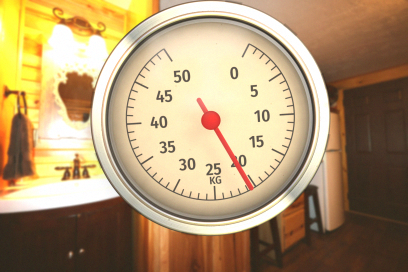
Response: kg 20.5
